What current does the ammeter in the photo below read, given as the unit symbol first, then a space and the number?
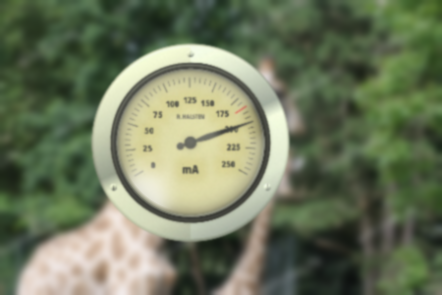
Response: mA 200
